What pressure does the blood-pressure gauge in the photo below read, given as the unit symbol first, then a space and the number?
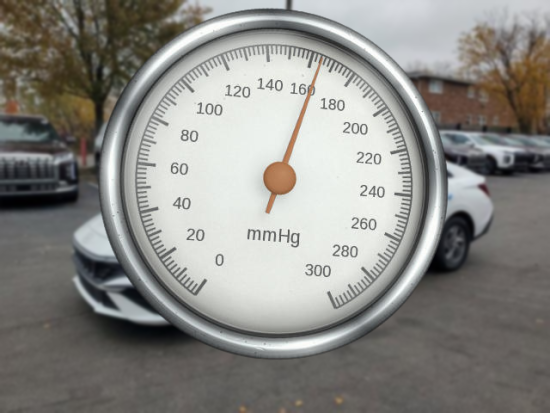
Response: mmHg 164
